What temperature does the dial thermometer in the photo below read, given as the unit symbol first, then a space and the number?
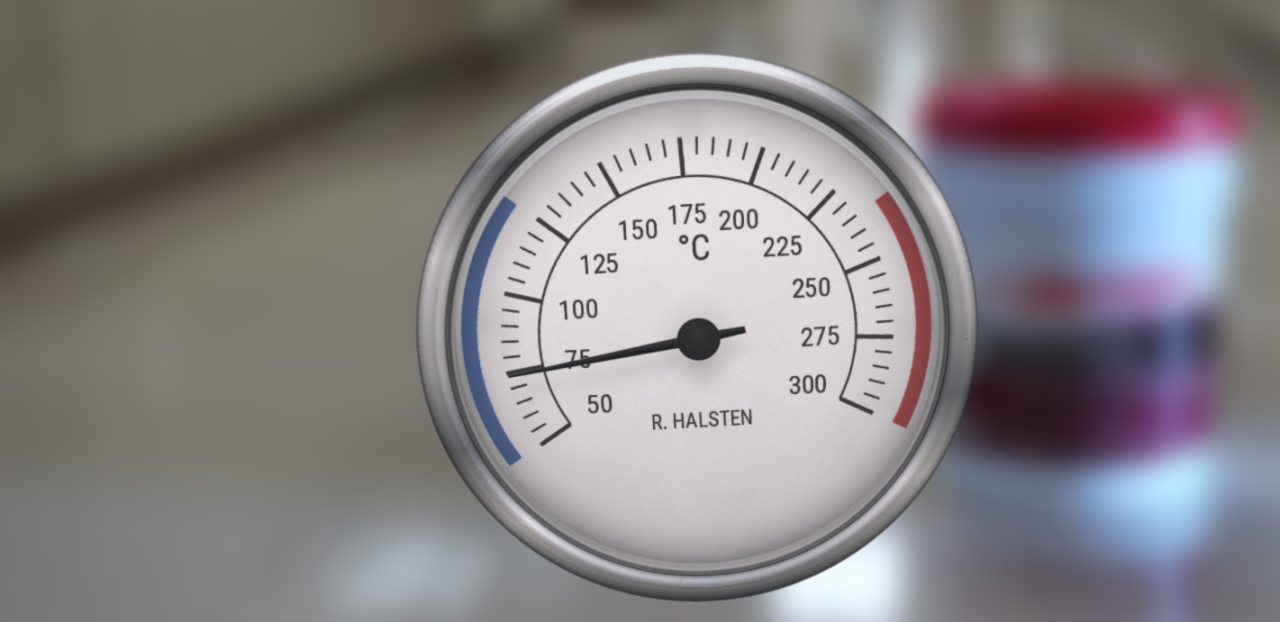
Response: °C 75
